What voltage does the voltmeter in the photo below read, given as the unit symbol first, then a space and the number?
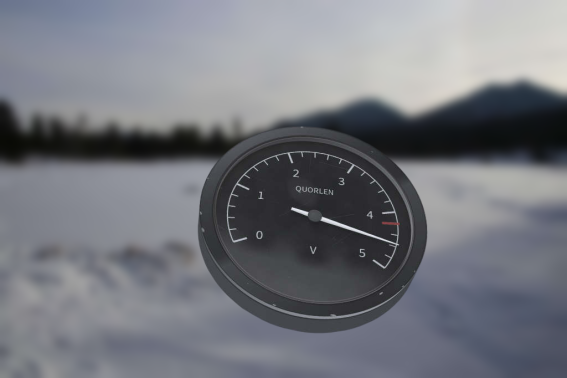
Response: V 4.6
